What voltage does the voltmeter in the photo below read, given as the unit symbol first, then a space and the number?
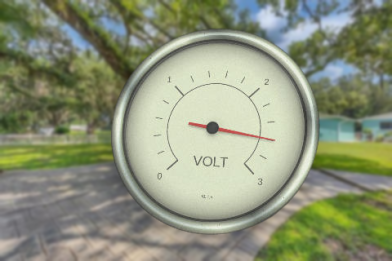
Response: V 2.6
